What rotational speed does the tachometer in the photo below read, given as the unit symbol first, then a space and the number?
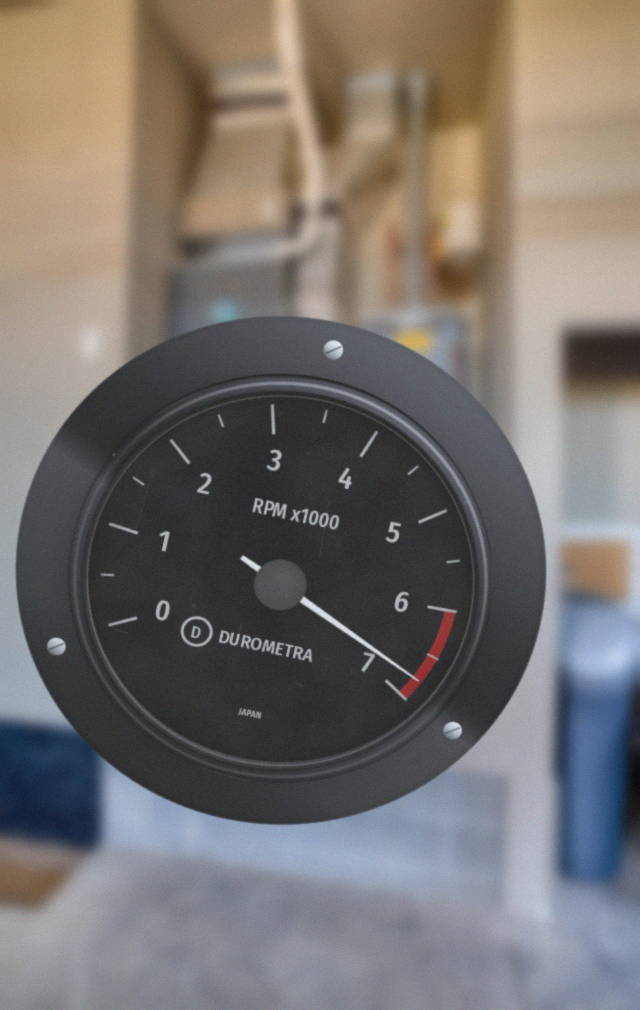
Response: rpm 6750
